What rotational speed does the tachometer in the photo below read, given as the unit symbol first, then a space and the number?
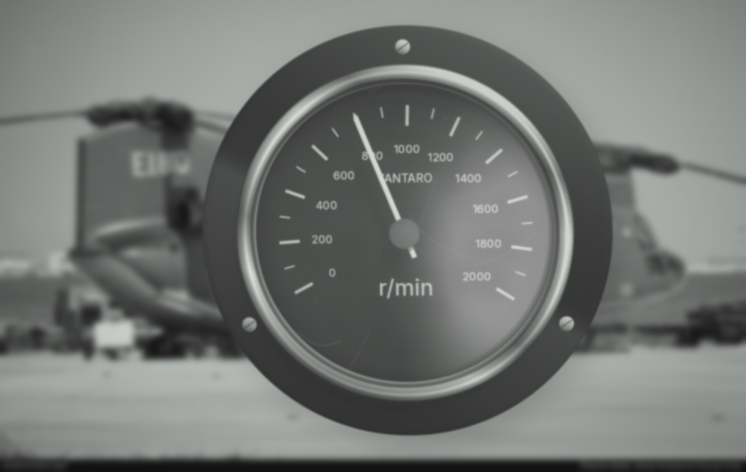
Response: rpm 800
